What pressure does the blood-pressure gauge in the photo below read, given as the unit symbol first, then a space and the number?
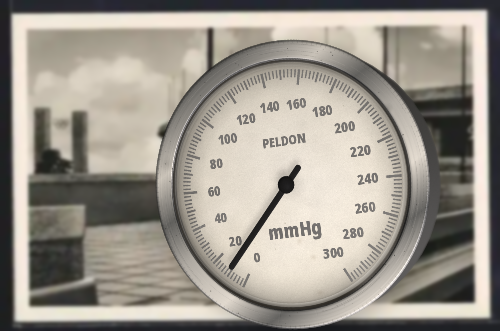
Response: mmHg 10
